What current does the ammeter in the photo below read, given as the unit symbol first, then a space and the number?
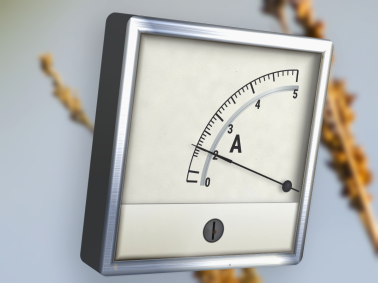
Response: A 2
